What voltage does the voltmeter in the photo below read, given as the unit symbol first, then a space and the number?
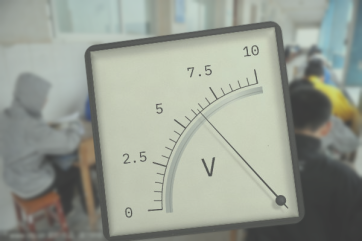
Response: V 6.25
